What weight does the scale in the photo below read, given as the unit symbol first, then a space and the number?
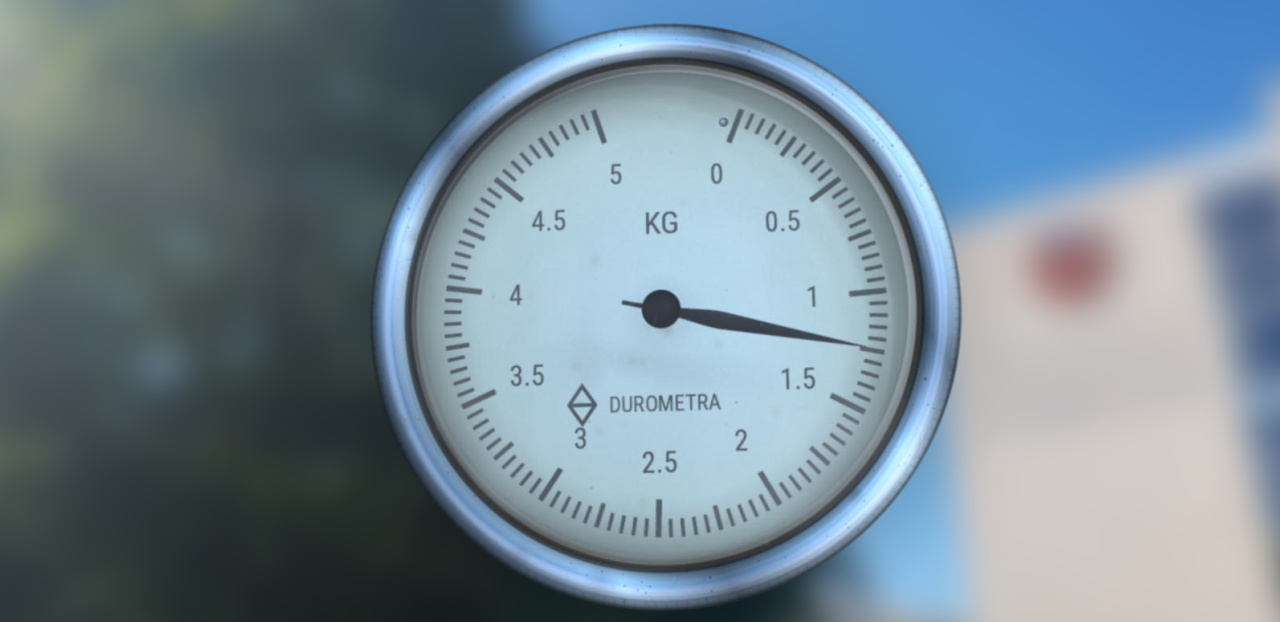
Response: kg 1.25
